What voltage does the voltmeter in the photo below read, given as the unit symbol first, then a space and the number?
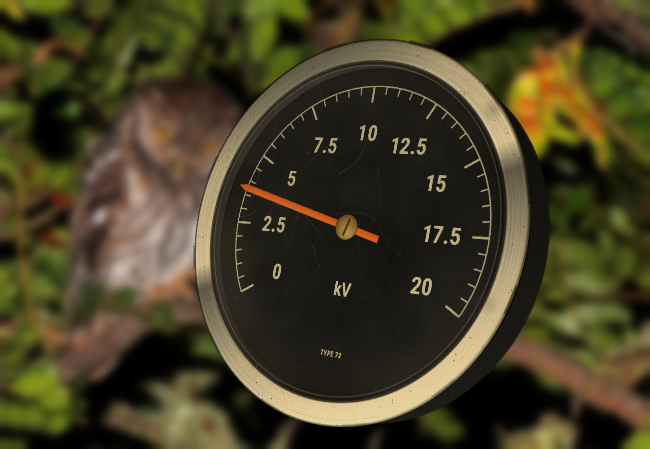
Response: kV 3.75
